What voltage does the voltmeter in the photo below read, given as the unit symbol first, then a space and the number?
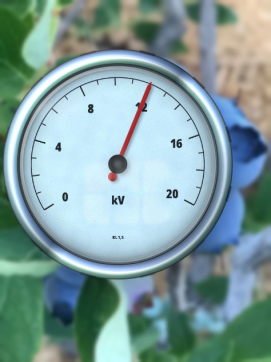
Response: kV 12
